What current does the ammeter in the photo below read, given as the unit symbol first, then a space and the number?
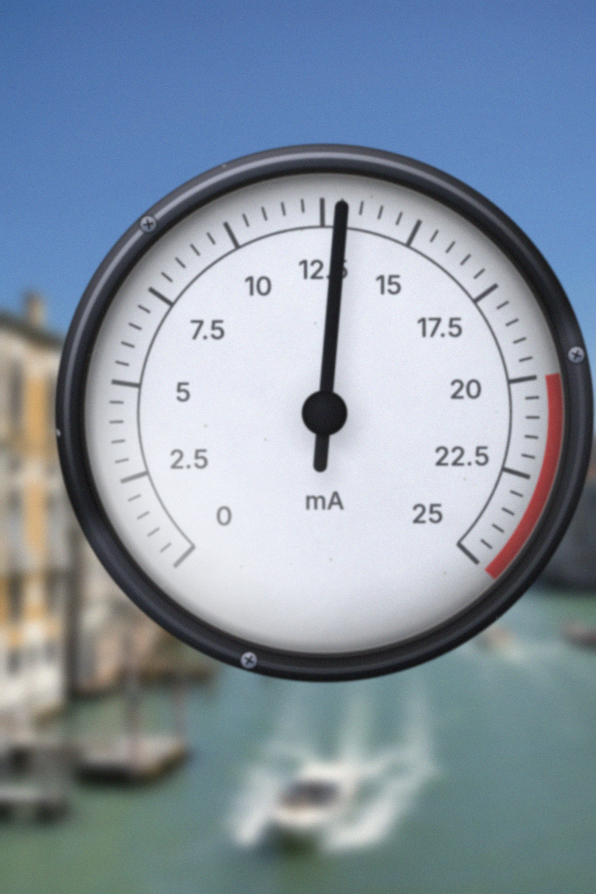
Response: mA 13
